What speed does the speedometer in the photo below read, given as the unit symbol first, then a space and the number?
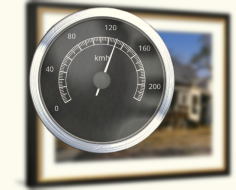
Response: km/h 130
